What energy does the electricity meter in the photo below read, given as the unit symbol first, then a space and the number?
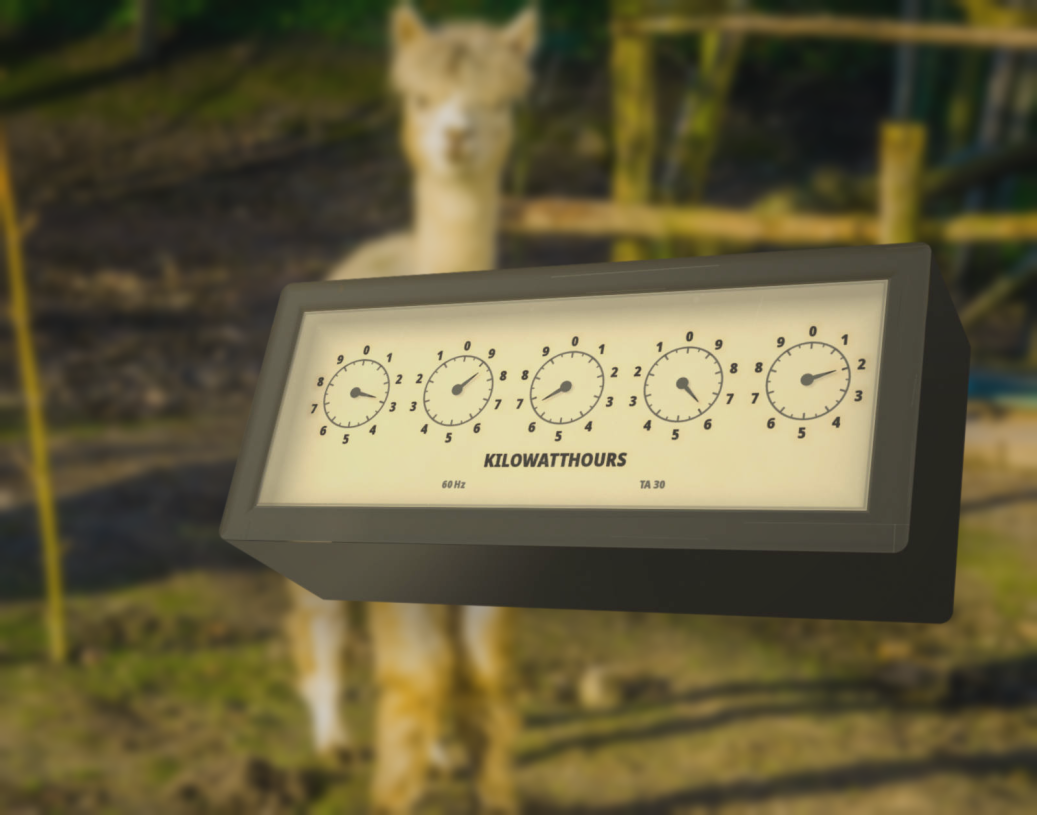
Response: kWh 28662
